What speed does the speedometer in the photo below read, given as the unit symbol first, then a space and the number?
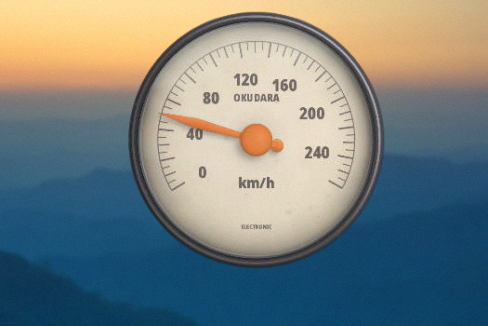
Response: km/h 50
